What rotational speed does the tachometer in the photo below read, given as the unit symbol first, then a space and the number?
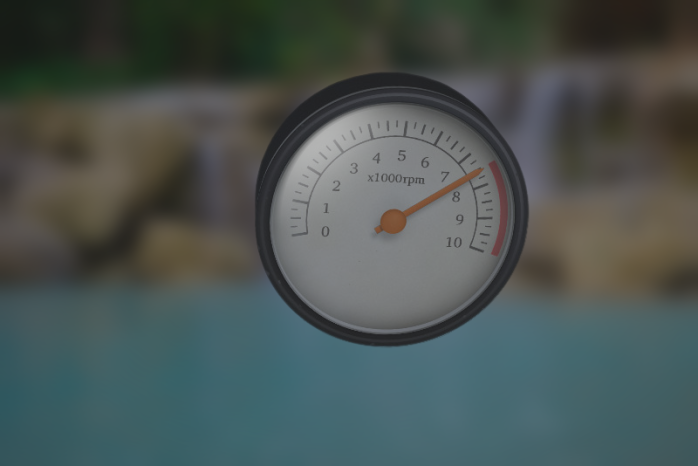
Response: rpm 7500
